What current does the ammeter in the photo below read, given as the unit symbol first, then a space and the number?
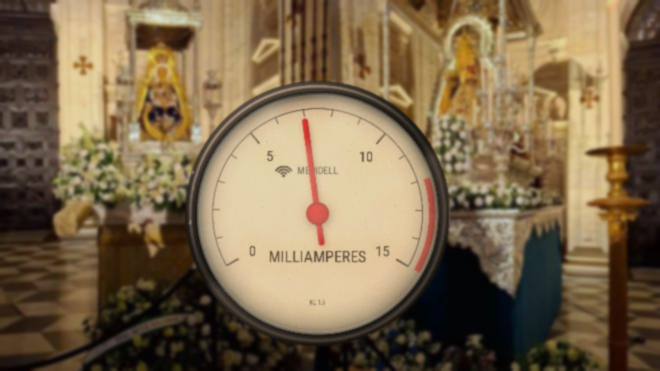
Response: mA 7
